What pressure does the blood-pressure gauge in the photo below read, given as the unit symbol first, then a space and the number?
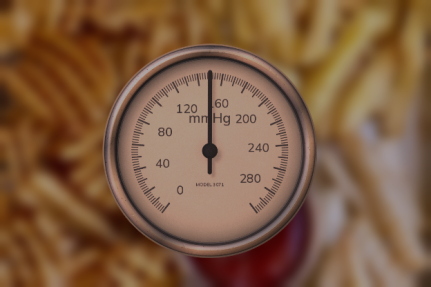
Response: mmHg 150
